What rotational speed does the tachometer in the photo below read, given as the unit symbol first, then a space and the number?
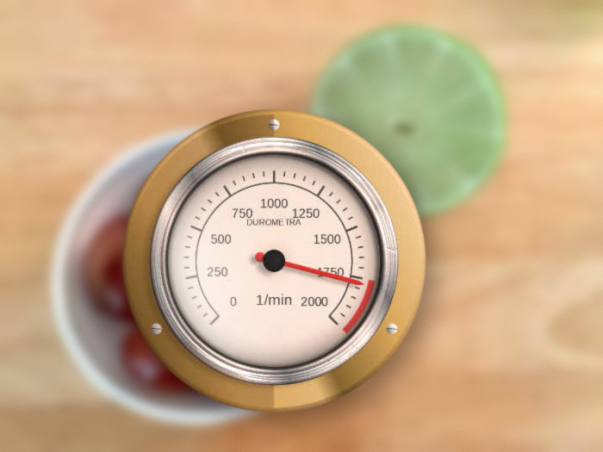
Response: rpm 1775
